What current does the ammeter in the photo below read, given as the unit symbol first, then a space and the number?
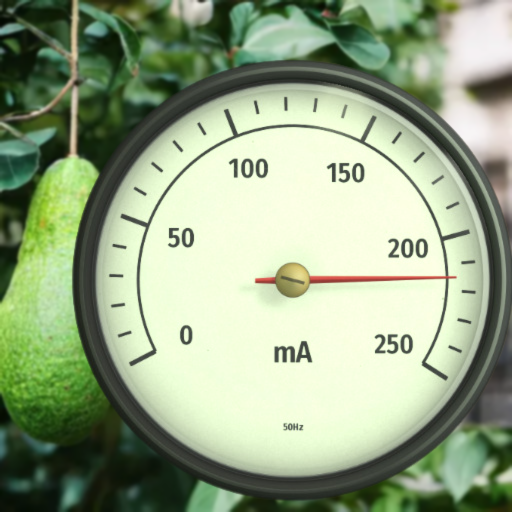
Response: mA 215
